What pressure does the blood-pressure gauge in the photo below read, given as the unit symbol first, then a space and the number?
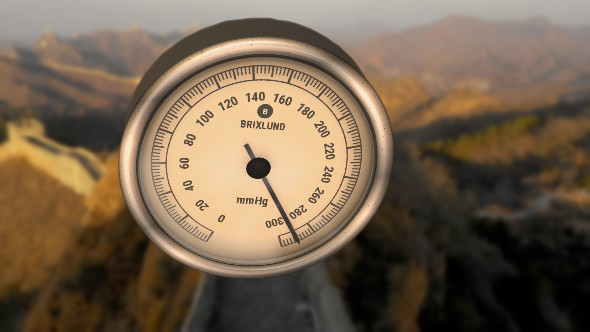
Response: mmHg 290
